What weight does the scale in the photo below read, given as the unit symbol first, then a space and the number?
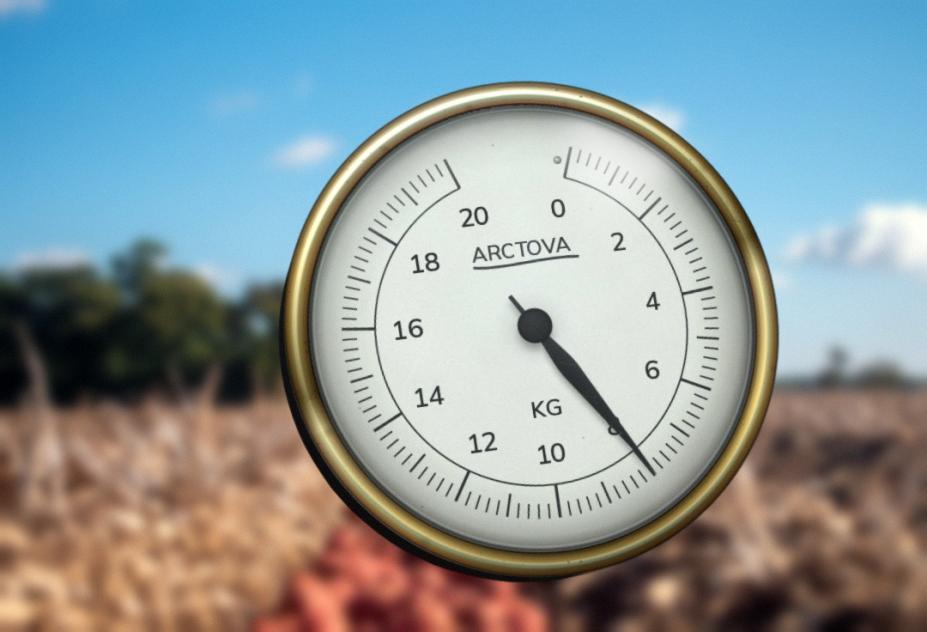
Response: kg 8
